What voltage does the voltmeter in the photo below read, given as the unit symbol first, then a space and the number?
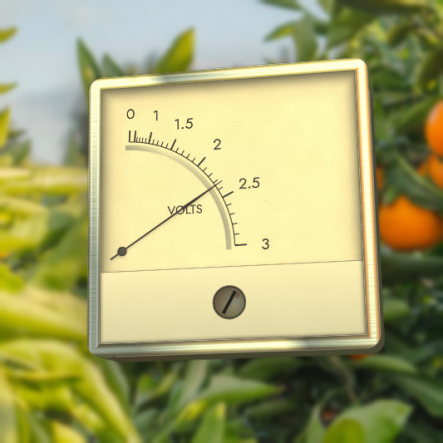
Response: V 2.35
